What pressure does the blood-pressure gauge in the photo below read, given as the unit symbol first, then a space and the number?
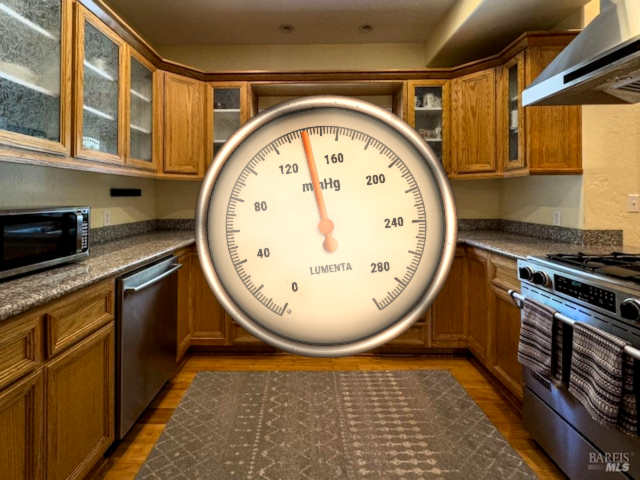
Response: mmHg 140
